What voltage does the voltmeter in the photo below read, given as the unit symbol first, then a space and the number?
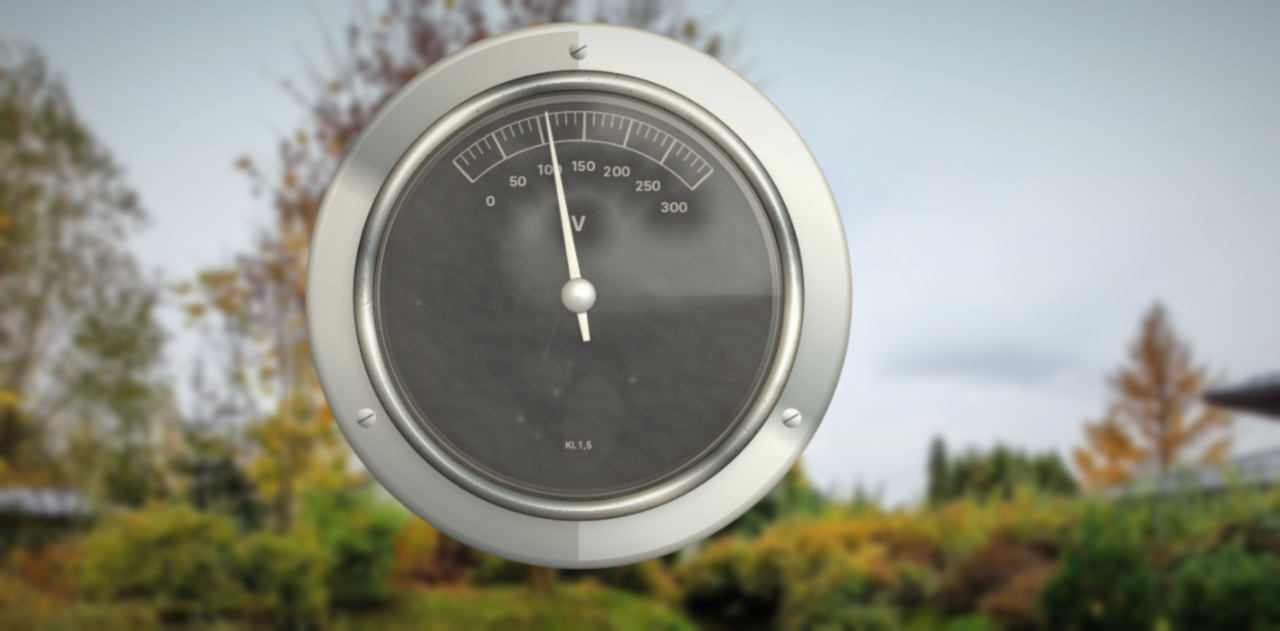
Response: V 110
